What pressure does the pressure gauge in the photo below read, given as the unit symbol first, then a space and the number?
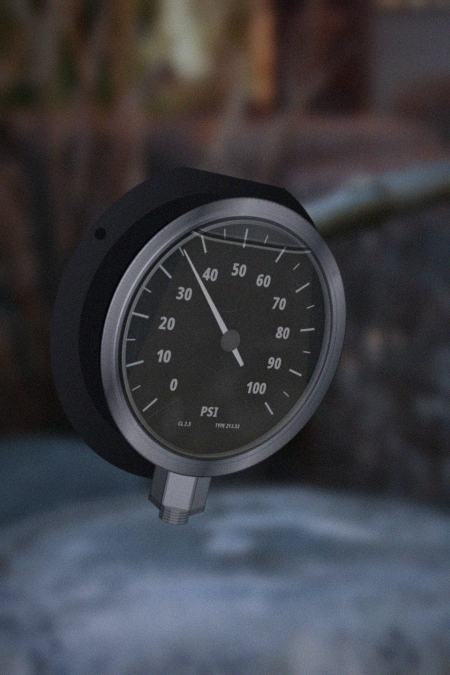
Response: psi 35
